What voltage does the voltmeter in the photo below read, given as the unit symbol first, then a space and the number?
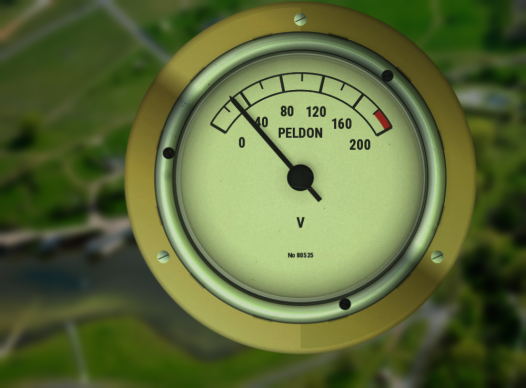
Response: V 30
